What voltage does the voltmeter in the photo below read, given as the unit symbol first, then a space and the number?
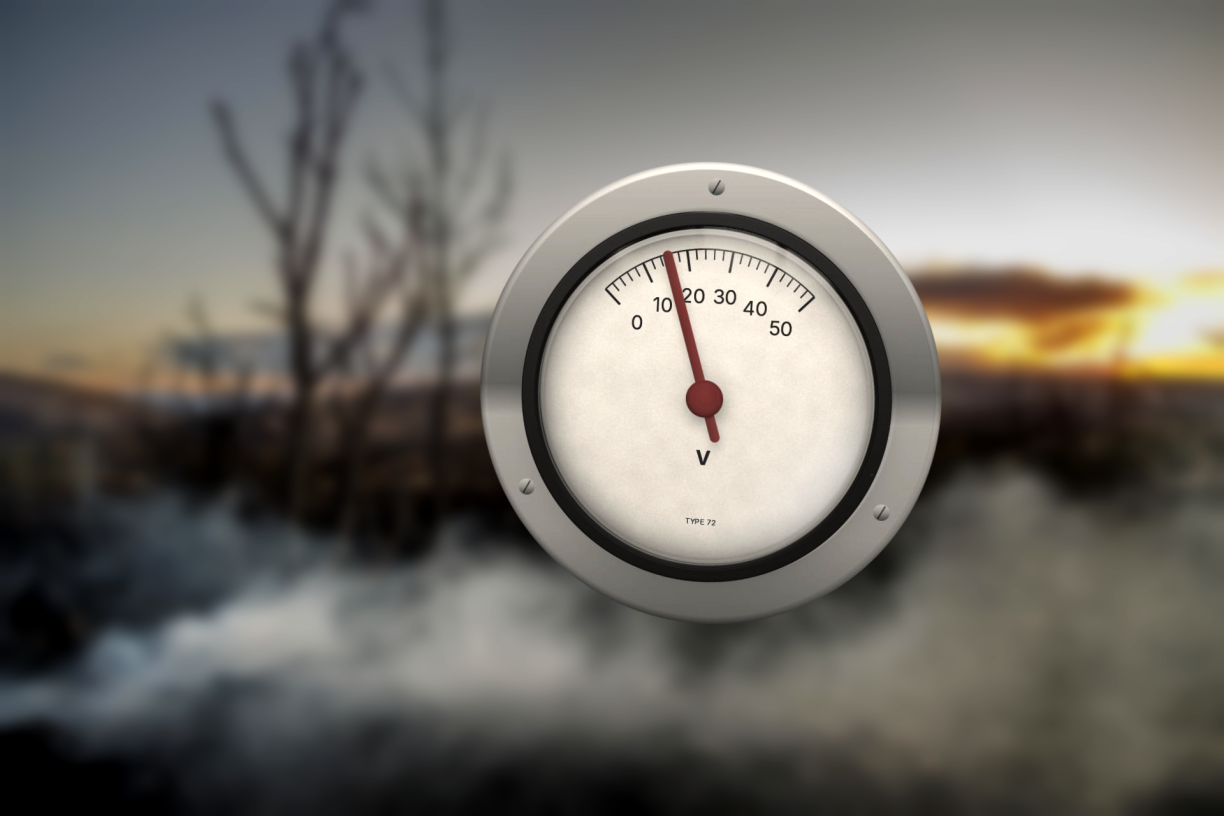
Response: V 16
